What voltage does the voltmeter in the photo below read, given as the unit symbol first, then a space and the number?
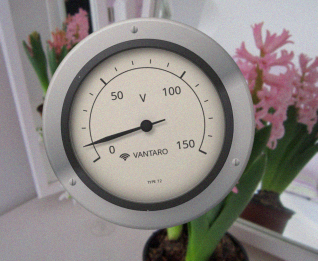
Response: V 10
